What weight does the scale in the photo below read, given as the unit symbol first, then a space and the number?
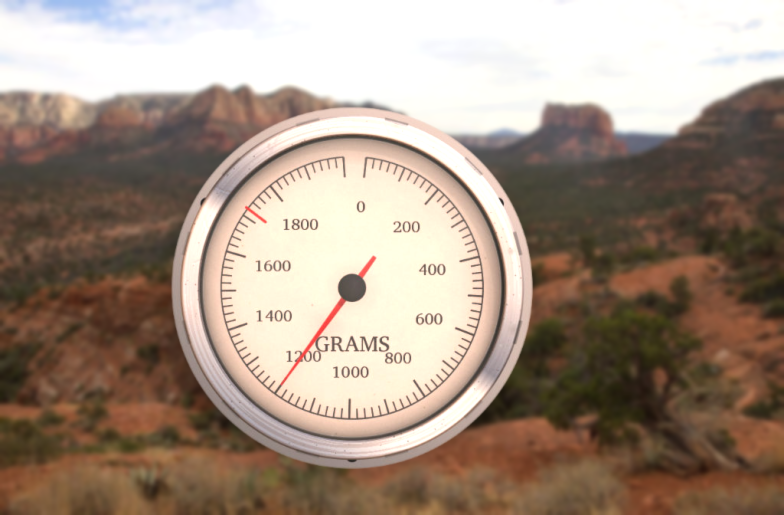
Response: g 1200
